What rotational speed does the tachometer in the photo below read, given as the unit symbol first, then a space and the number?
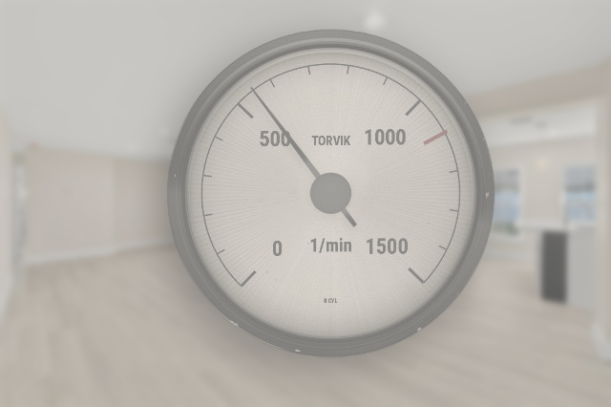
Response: rpm 550
